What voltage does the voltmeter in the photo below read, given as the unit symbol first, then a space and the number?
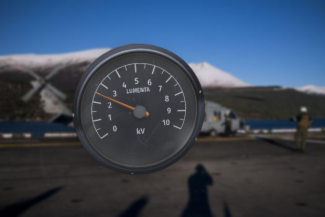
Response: kV 2.5
